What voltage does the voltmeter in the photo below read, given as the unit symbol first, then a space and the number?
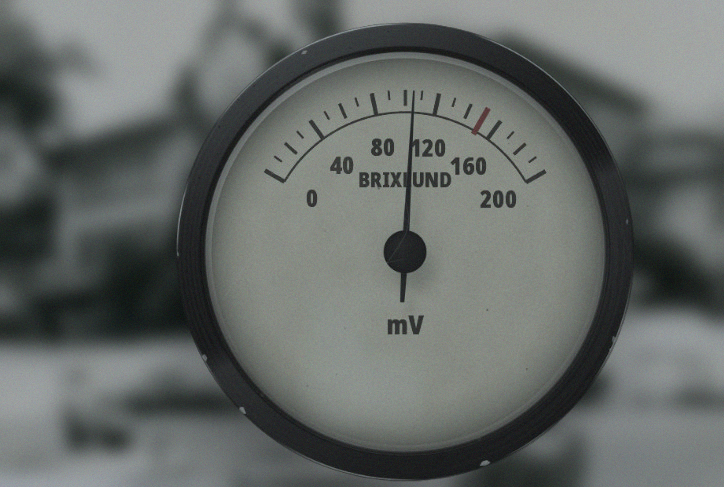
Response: mV 105
